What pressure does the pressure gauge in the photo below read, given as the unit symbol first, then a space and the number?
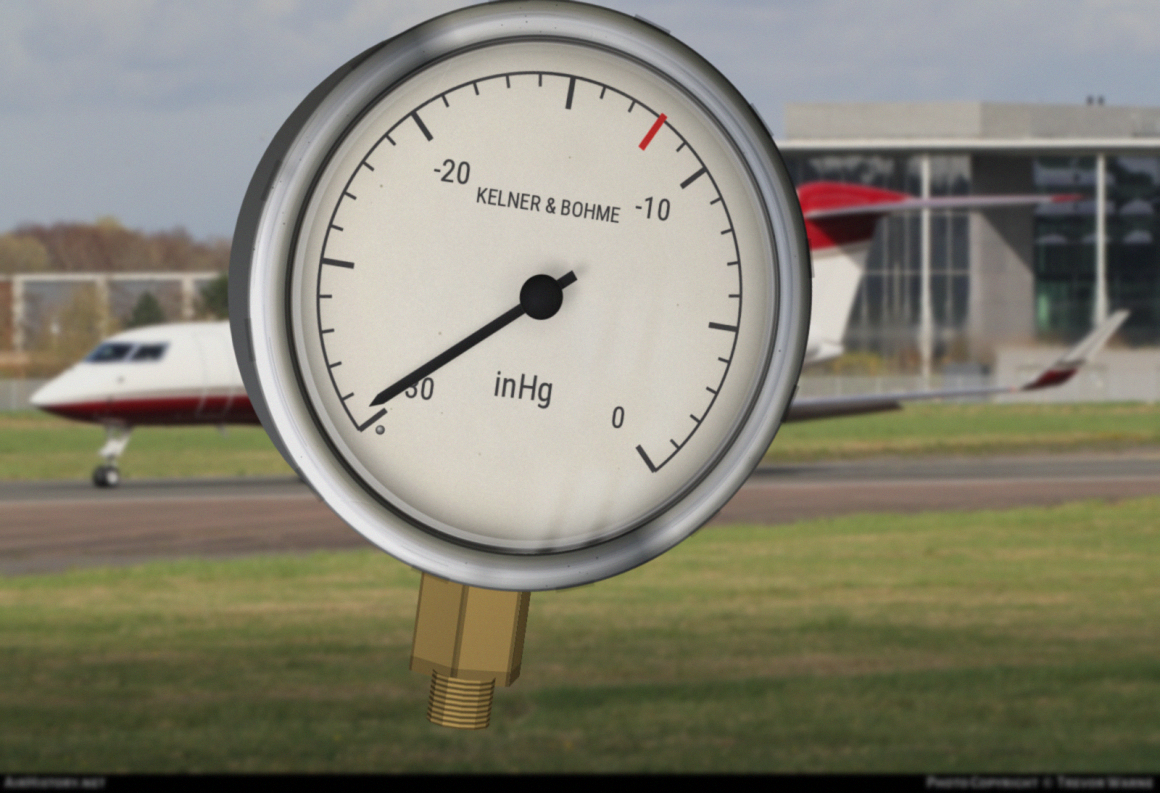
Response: inHg -29.5
